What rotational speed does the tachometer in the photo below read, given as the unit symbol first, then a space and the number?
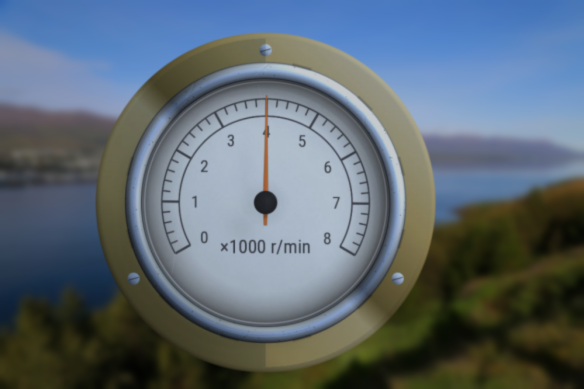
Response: rpm 4000
